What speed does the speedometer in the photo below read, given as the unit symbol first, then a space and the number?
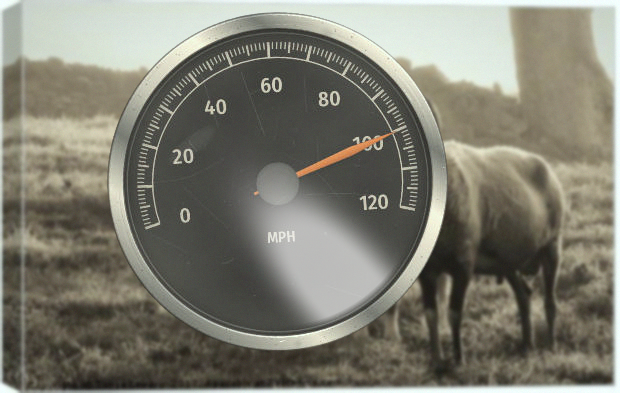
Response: mph 100
